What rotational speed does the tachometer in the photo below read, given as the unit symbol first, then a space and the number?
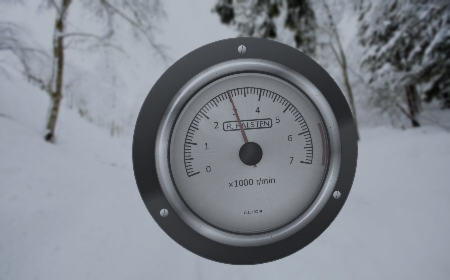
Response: rpm 3000
